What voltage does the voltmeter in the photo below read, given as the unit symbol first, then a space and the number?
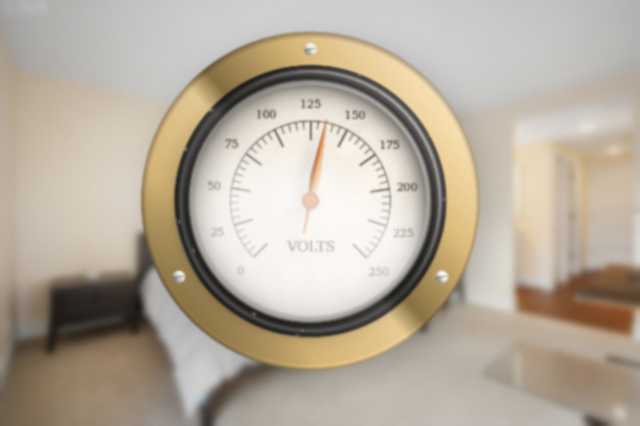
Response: V 135
